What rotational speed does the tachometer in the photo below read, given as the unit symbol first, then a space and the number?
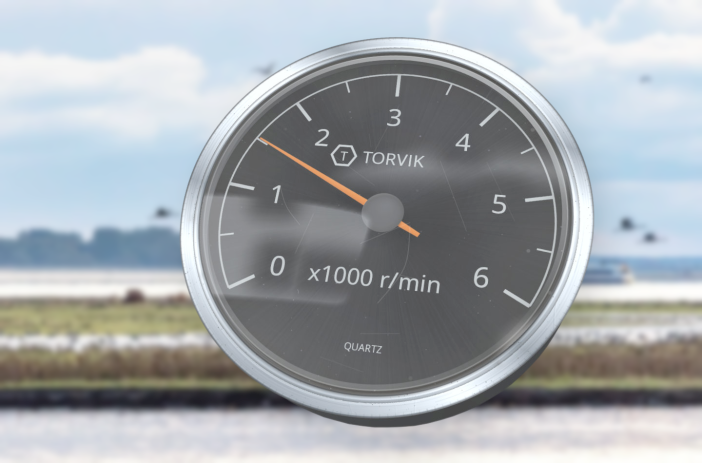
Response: rpm 1500
